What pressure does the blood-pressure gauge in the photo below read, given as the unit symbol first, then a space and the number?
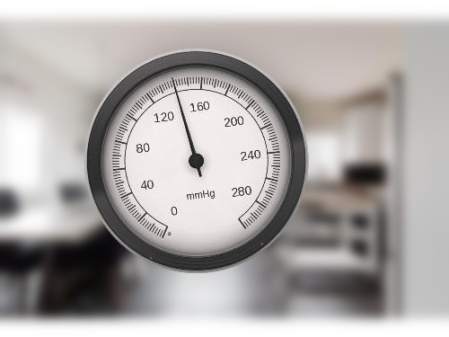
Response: mmHg 140
